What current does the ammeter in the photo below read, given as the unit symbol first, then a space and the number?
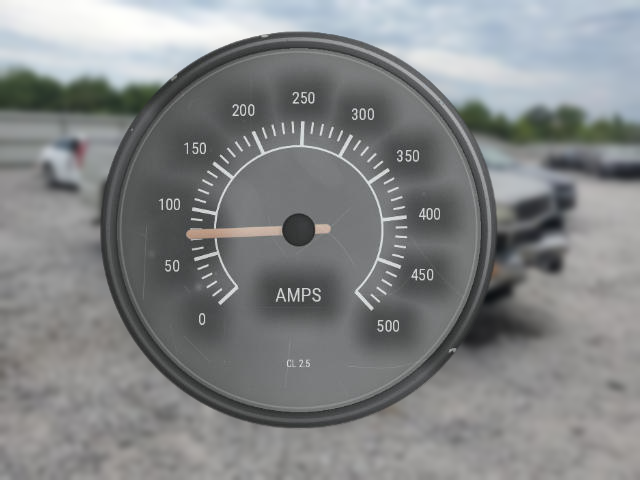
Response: A 75
